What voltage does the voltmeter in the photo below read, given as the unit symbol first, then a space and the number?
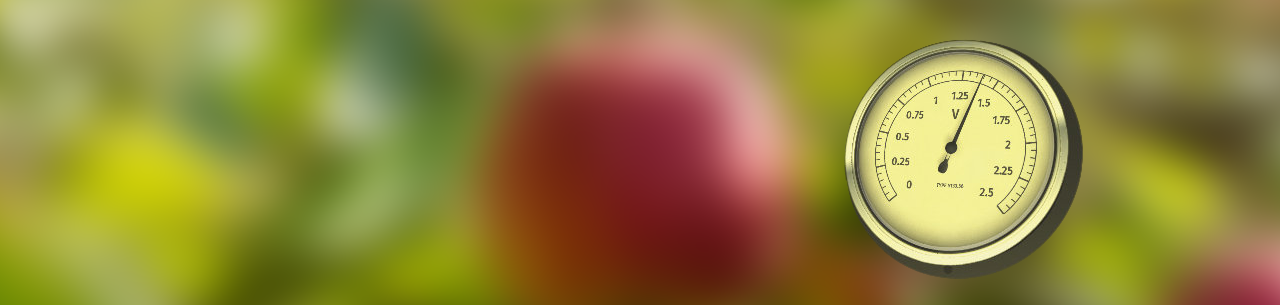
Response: V 1.4
